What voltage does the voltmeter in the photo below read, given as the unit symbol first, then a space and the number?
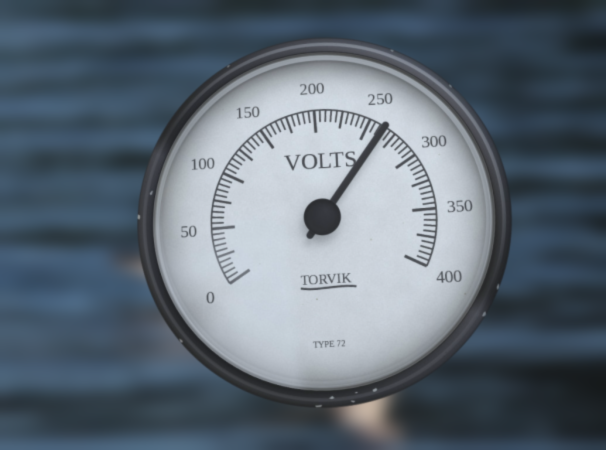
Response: V 265
